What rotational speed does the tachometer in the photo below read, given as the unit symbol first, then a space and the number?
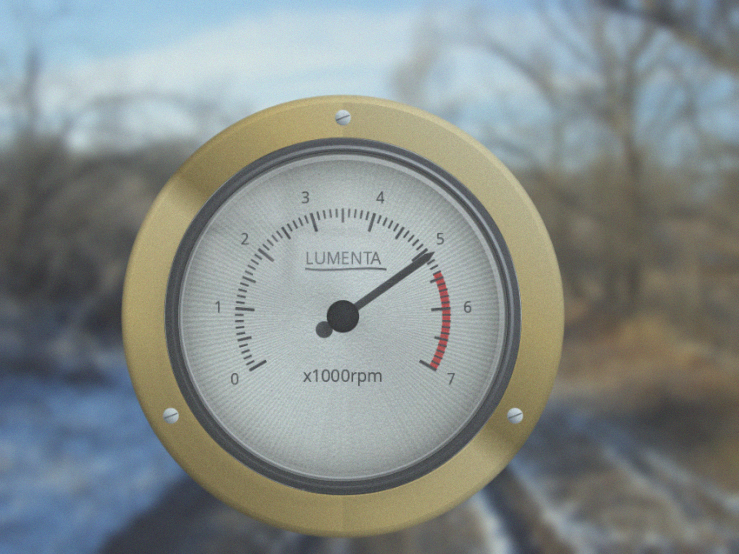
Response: rpm 5100
